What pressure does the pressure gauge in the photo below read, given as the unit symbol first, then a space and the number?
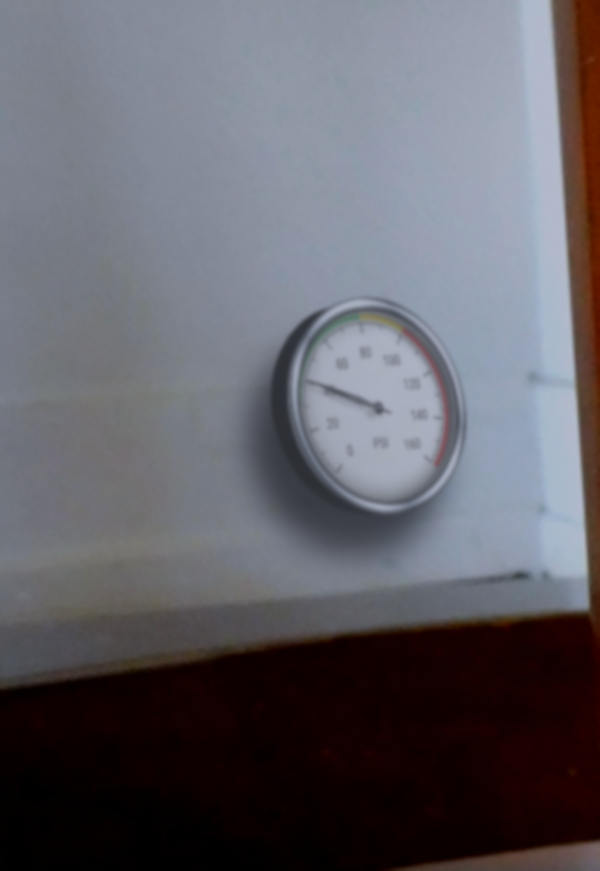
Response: psi 40
